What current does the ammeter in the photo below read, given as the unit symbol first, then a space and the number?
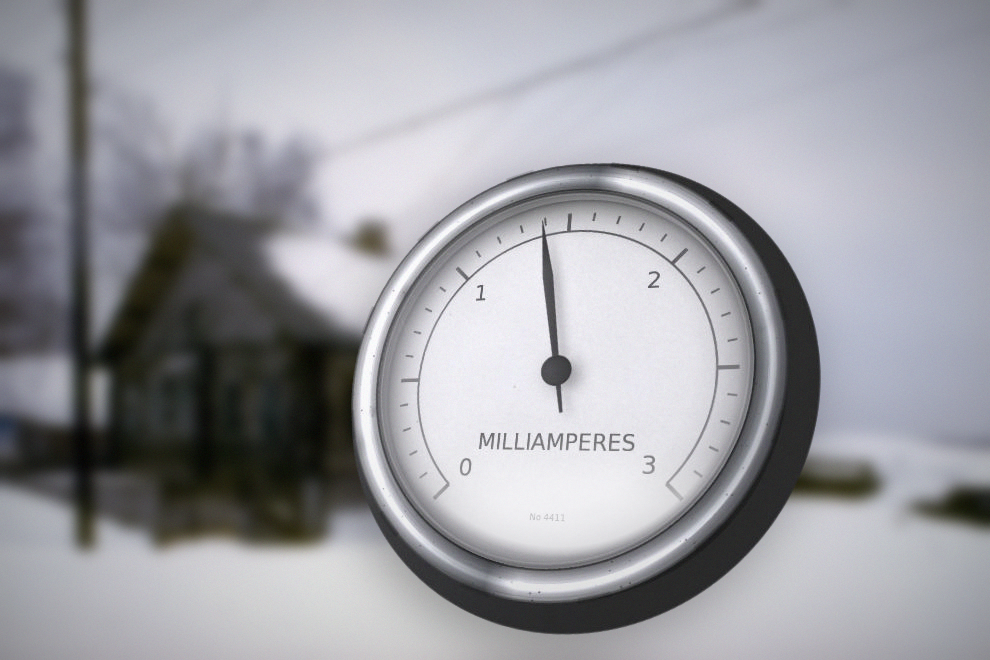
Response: mA 1.4
